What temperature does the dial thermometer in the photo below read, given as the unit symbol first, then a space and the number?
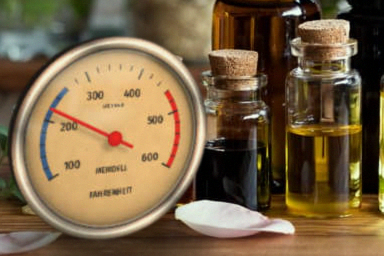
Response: °F 220
